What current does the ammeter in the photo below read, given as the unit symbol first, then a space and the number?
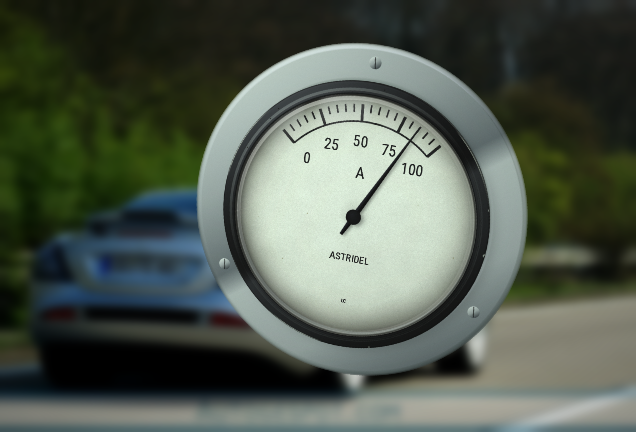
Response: A 85
